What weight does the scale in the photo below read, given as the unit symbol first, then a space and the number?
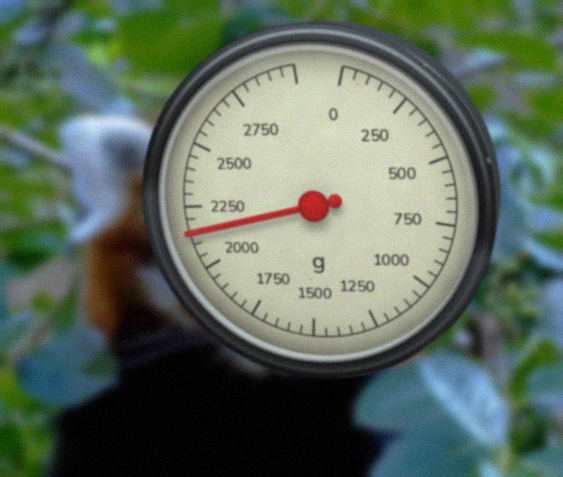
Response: g 2150
